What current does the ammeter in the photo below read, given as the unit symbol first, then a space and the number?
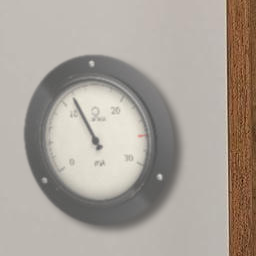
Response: mA 12
